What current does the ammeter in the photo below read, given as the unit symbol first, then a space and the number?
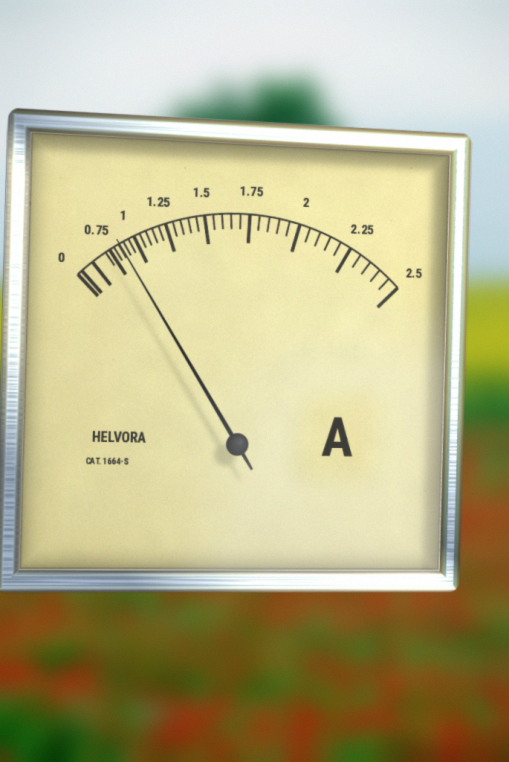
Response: A 0.85
